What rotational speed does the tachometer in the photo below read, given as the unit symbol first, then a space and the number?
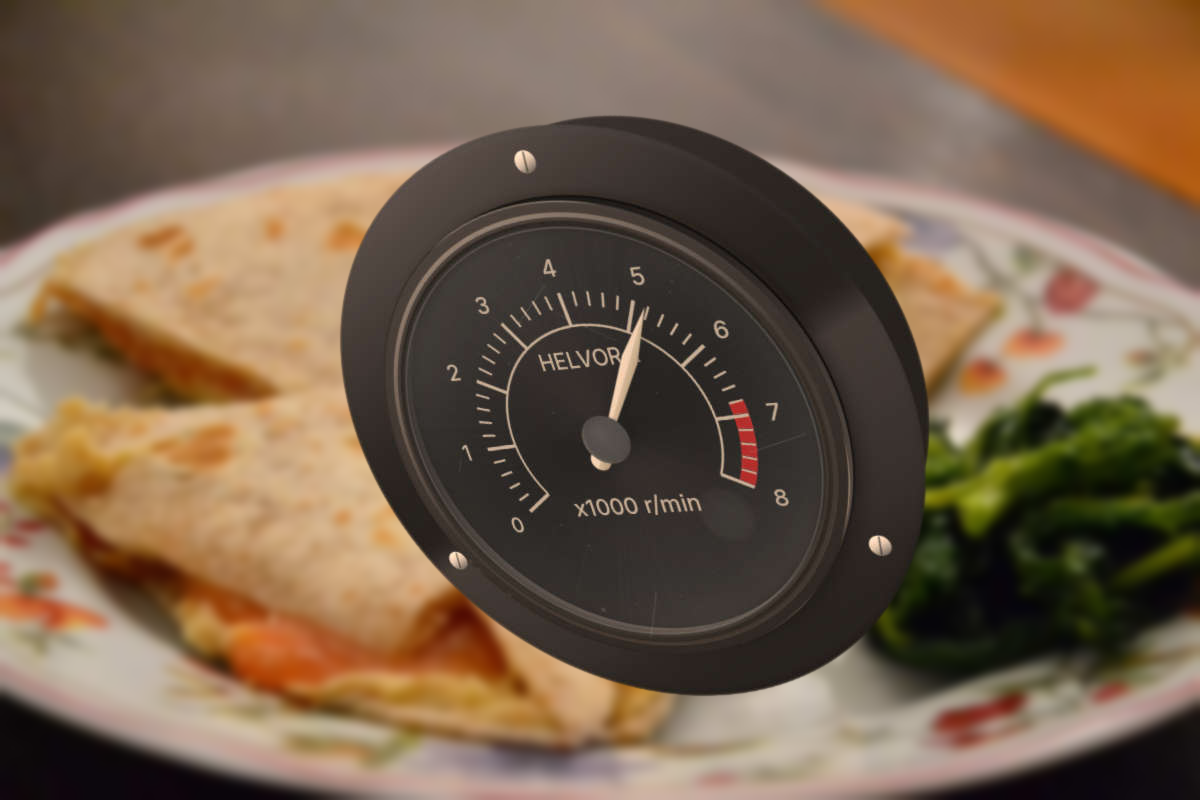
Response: rpm 5200
